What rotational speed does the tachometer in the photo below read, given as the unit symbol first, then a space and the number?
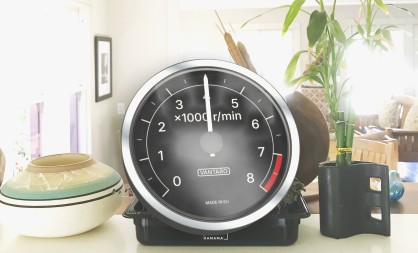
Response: rpm 4000
